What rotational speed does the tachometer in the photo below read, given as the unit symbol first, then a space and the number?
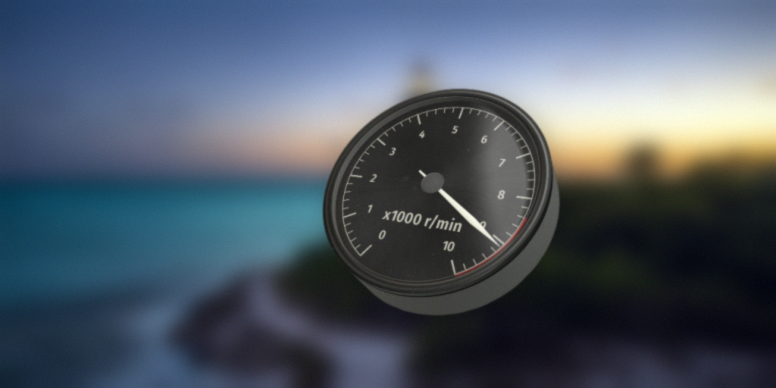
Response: rpm 9100
